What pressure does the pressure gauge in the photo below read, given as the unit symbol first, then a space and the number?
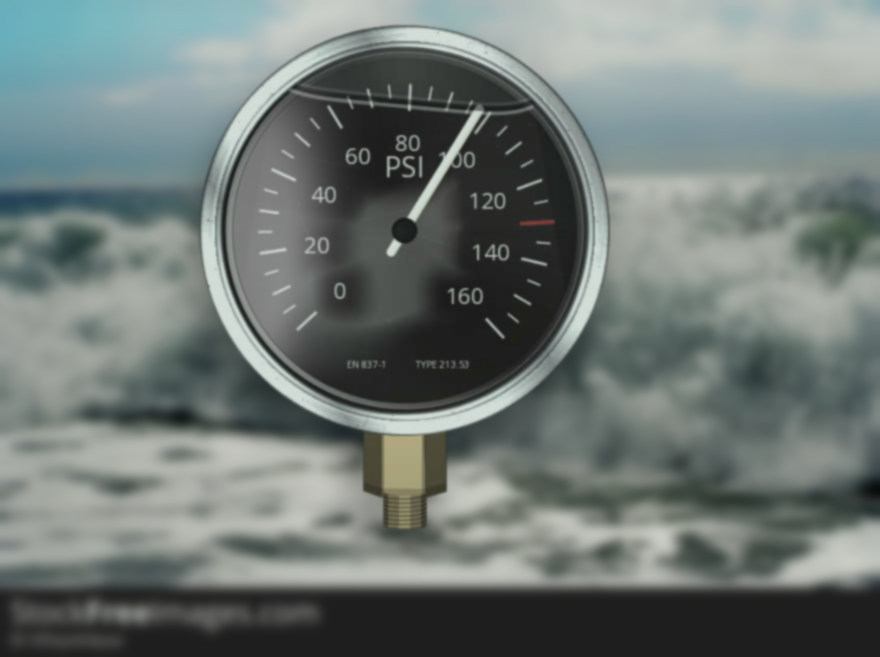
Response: psi 97.5
